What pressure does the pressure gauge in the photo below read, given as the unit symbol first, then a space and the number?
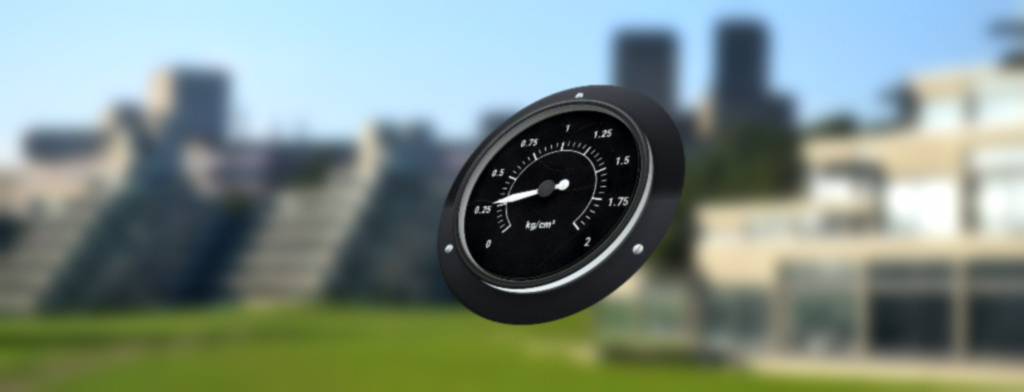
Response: kg/cm² 0.25
